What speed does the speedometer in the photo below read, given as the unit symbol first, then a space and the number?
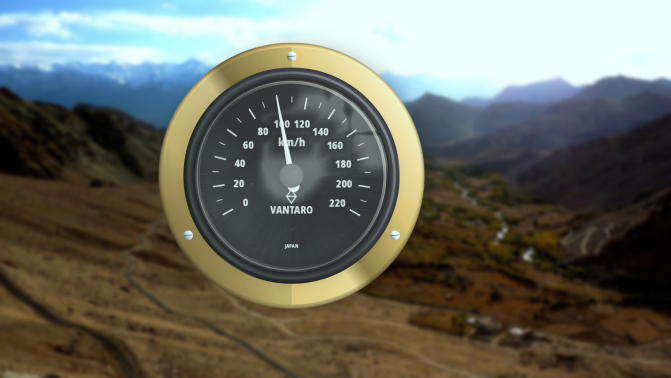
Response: km/h 100
